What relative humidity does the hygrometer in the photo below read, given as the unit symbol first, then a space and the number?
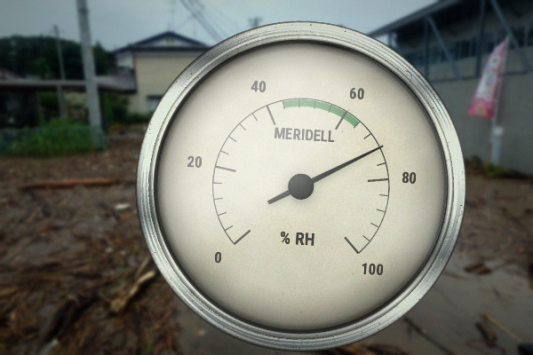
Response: % 72
